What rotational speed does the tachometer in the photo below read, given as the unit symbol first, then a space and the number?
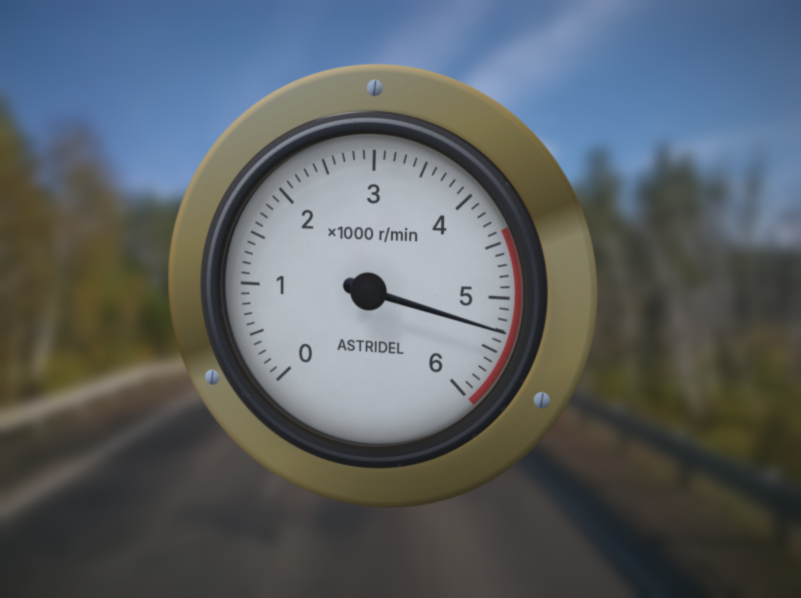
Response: rpm 5300
